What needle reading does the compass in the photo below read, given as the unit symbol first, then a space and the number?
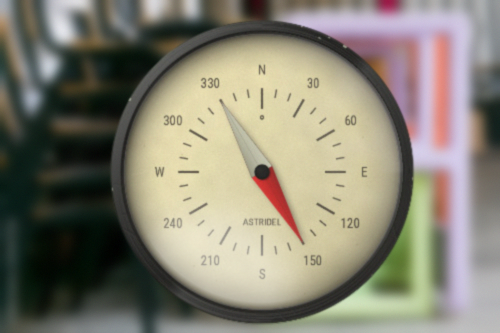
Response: ° 150
